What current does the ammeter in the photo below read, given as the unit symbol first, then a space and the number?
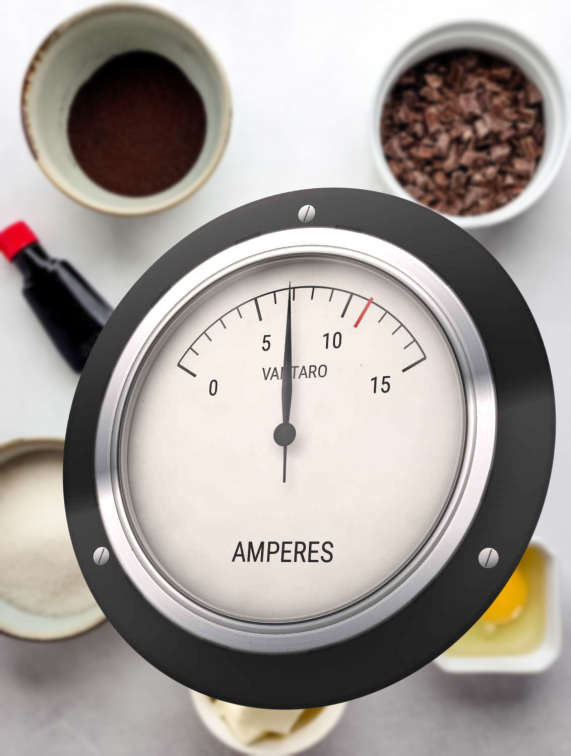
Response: A 7
